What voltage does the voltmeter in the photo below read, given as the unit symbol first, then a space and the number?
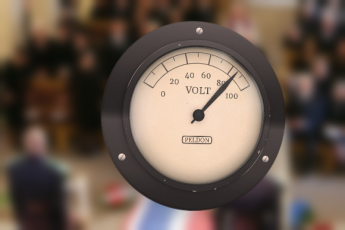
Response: V 85
